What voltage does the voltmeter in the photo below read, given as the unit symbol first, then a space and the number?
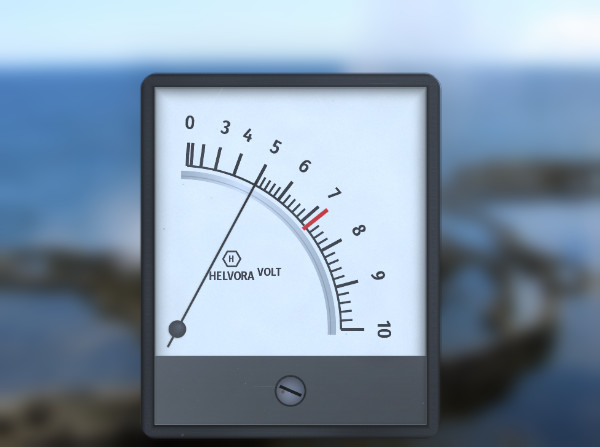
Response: V 5
